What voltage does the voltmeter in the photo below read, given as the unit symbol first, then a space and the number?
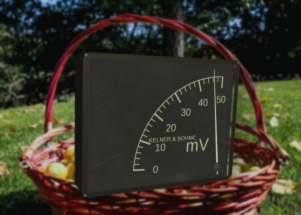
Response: mV 46
